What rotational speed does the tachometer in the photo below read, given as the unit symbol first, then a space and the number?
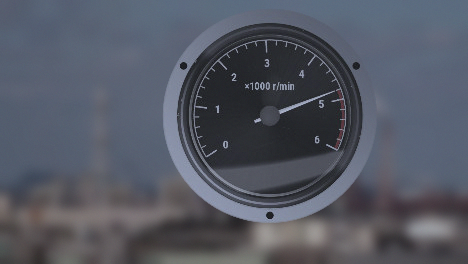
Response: rpm 4800
